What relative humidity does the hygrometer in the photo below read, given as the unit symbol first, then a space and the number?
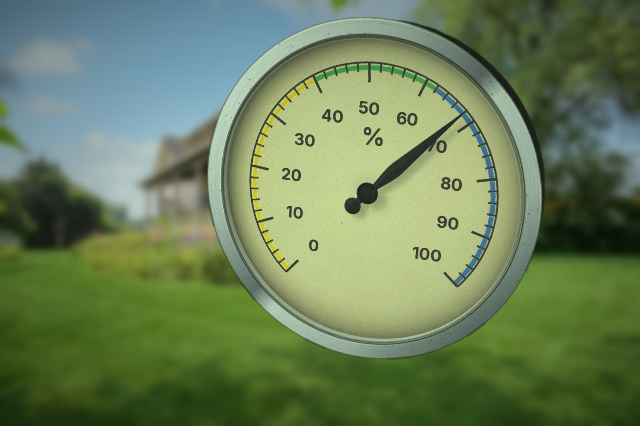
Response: % 68
